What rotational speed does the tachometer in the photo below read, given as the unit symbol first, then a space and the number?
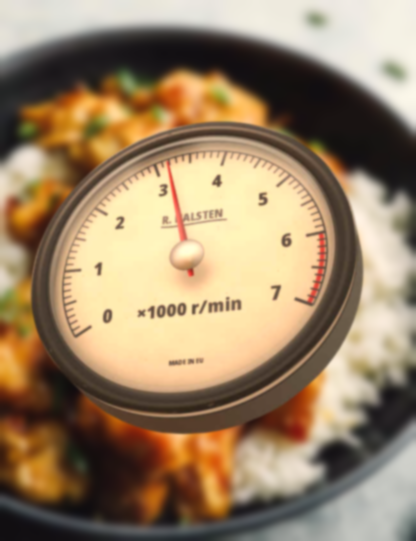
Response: rpm 3200
